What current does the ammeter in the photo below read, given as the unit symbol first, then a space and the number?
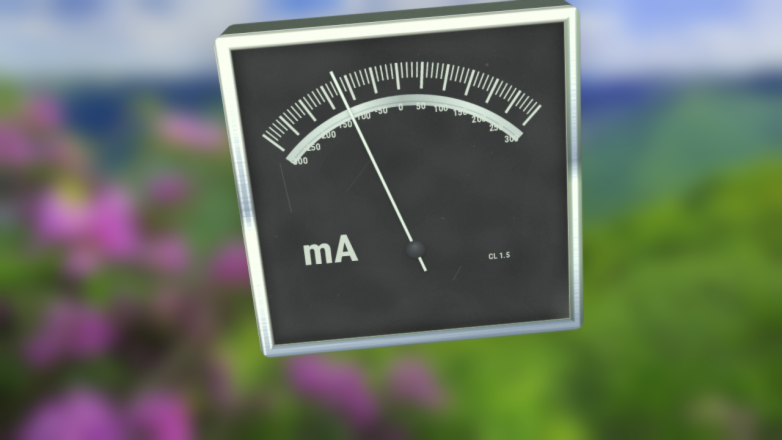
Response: mA -120
